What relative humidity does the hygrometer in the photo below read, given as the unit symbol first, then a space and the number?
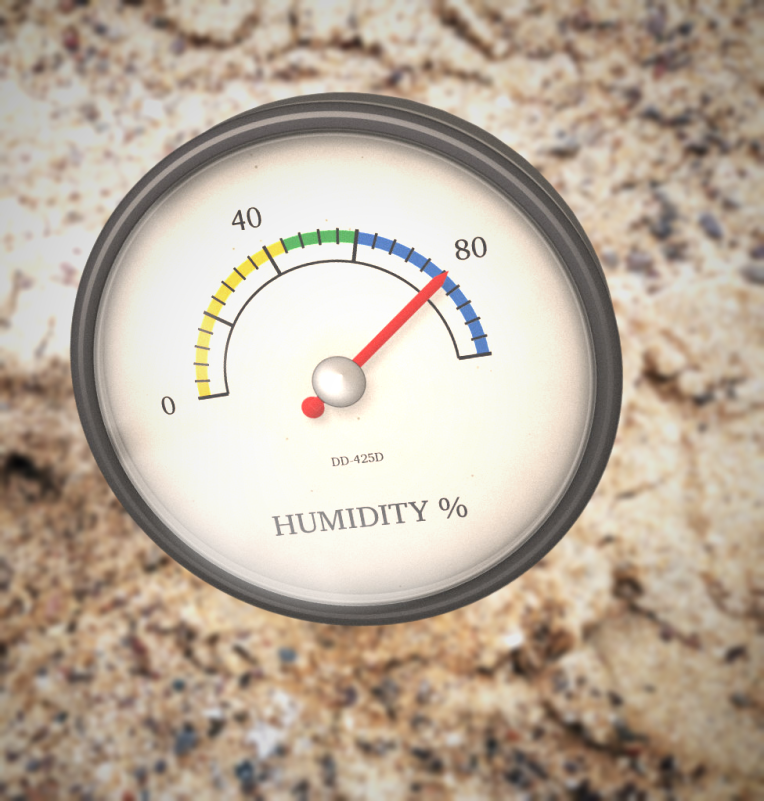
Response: % 80
